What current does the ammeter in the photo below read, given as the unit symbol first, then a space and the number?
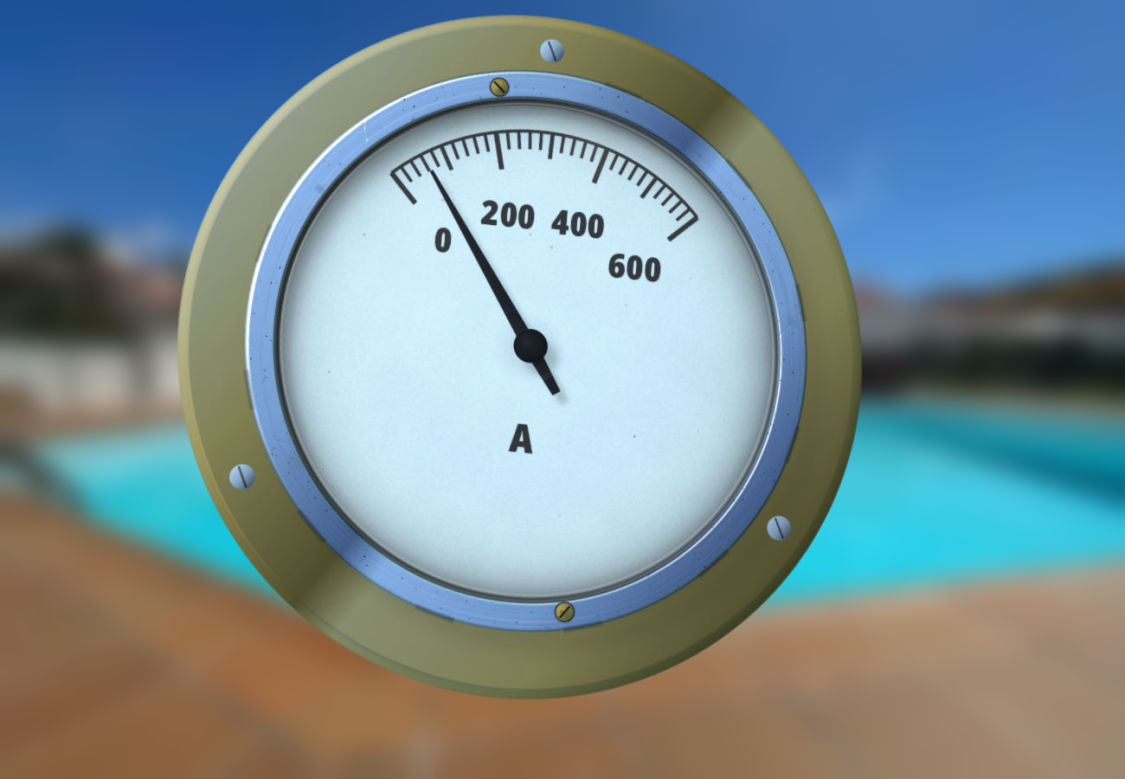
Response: A 60
